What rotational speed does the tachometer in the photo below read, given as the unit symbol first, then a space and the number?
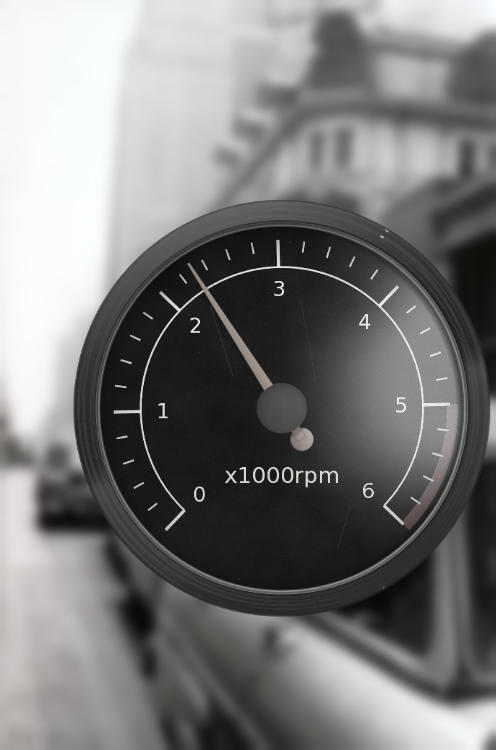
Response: rpm 2300
